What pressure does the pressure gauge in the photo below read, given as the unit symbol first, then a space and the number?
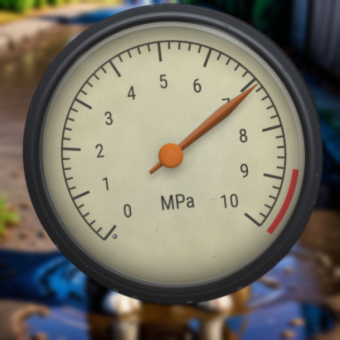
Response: MPa 7.1
